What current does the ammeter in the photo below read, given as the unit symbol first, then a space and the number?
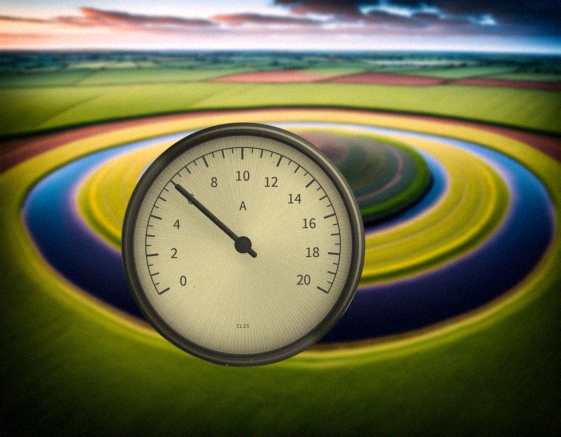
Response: A 6
